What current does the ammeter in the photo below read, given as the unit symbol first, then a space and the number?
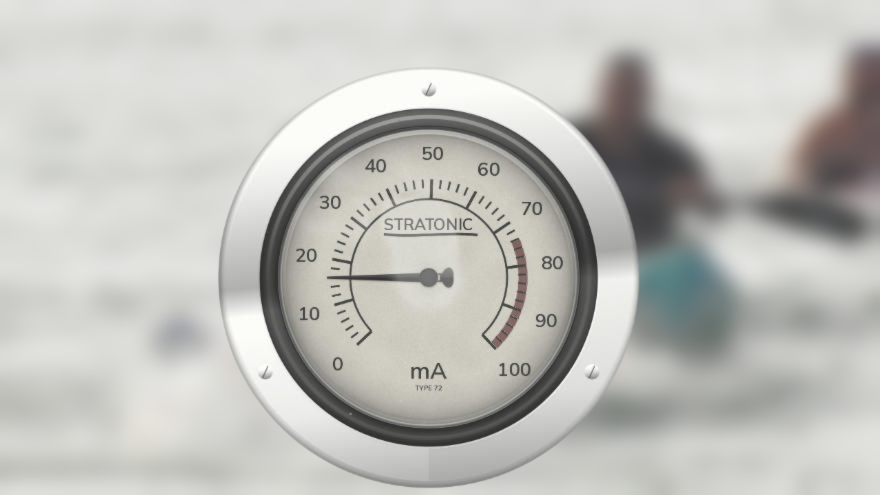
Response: mA 16
